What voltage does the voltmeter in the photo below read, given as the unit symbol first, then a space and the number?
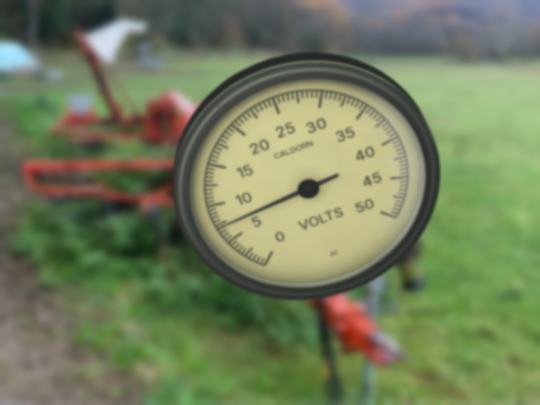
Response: V 7.5
